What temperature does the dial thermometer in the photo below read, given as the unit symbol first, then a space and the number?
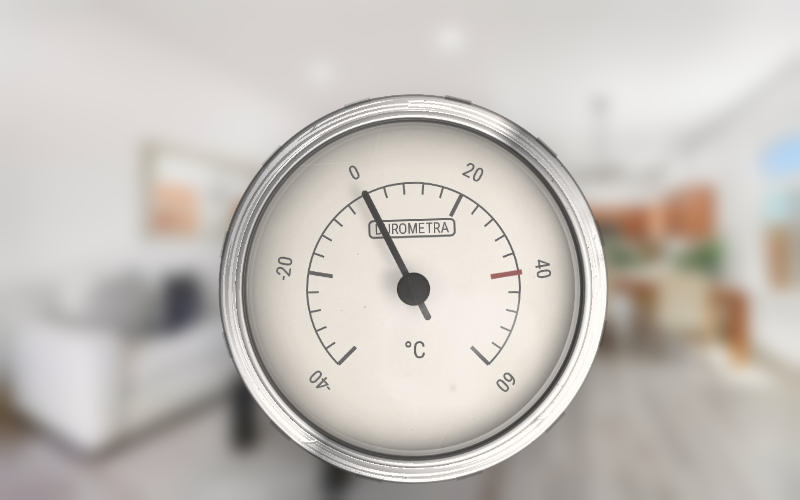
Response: °C 0
